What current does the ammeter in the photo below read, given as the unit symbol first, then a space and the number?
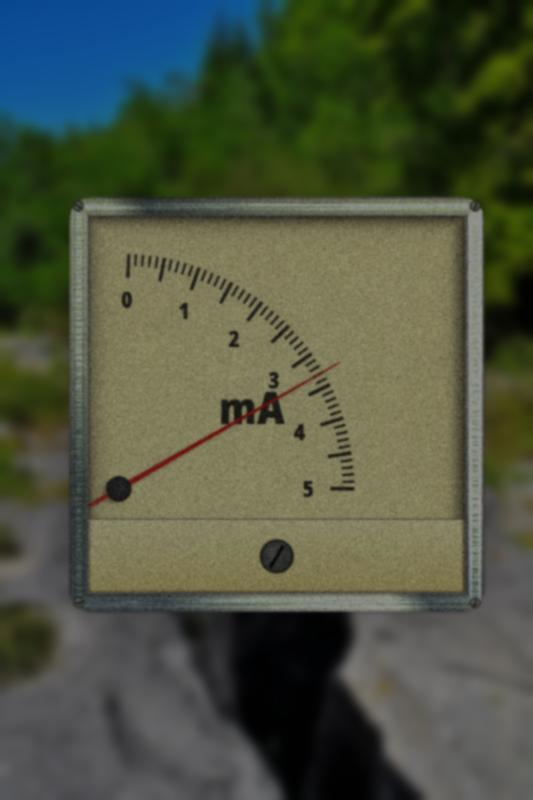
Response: mA 3.3
